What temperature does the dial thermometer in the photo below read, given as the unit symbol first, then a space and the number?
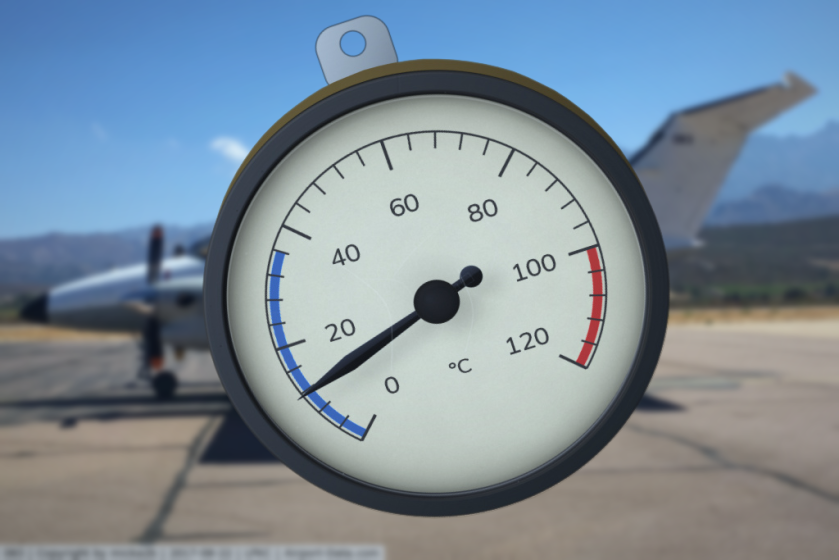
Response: °C 12
